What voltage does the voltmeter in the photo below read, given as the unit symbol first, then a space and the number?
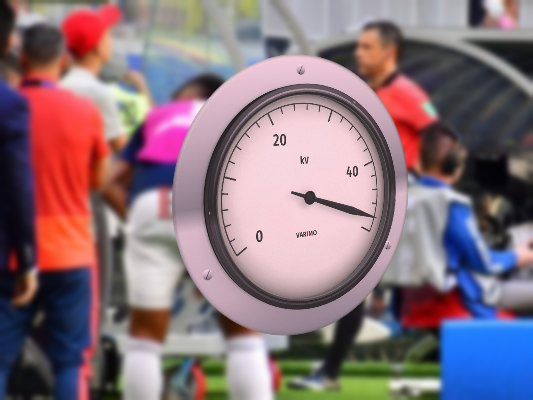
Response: kV 48
